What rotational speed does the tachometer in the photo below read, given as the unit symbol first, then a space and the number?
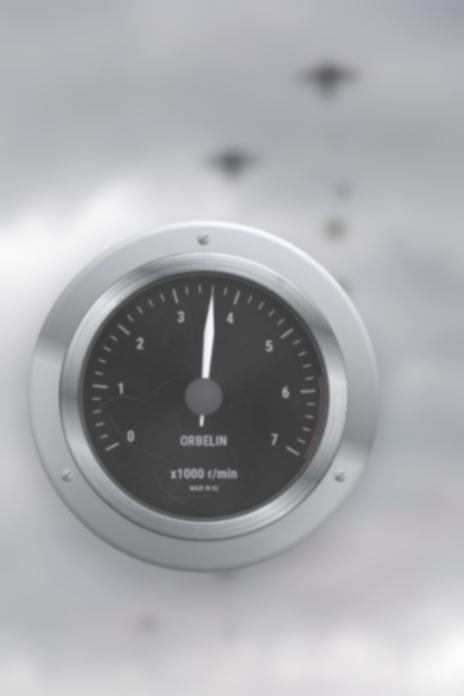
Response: rpm 3600
